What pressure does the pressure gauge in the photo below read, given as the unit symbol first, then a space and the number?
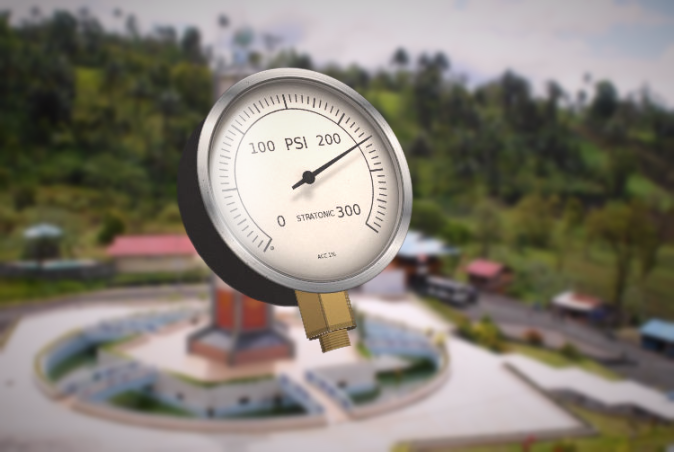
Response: psi 225
